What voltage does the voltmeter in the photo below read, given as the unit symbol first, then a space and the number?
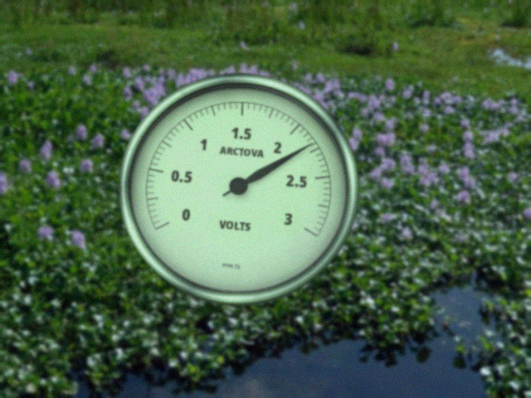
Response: V 2.2
